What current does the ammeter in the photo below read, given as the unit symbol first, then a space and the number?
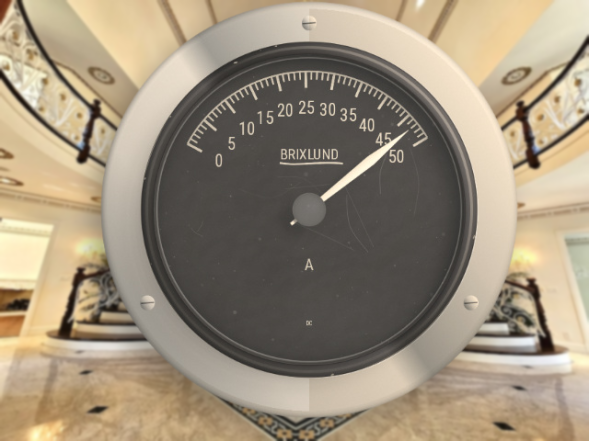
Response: A 47
